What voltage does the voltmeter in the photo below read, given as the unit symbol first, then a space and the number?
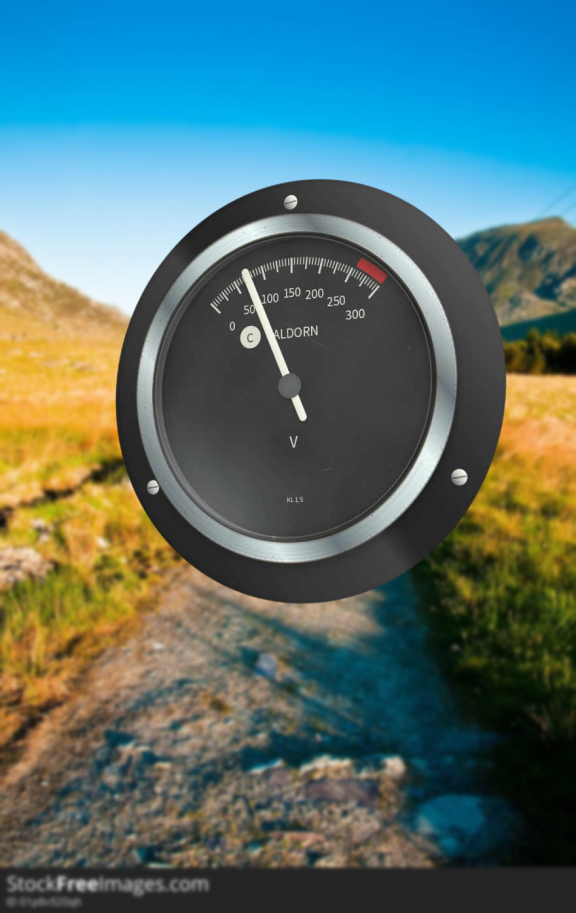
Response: V 75
